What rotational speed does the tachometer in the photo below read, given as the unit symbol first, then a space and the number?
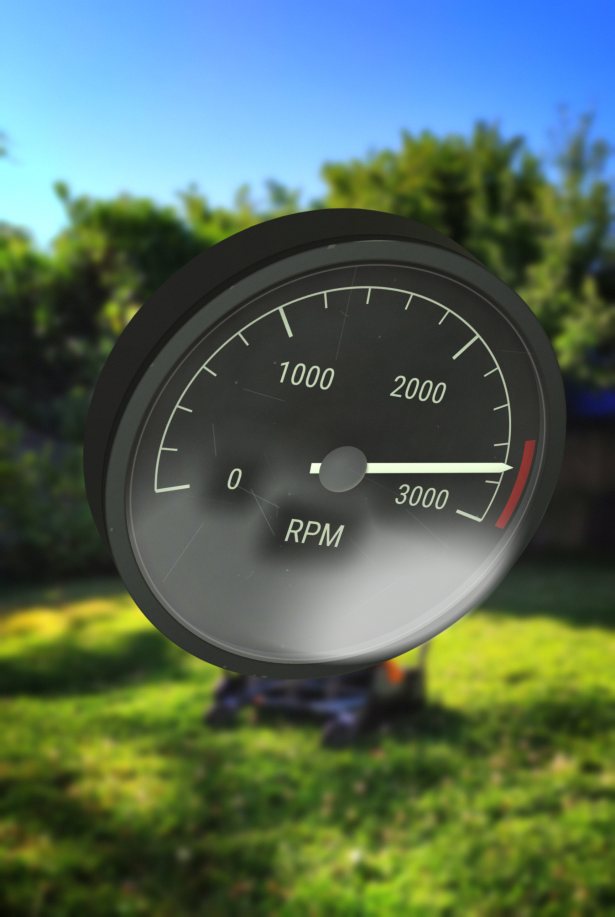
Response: rpm 2700
